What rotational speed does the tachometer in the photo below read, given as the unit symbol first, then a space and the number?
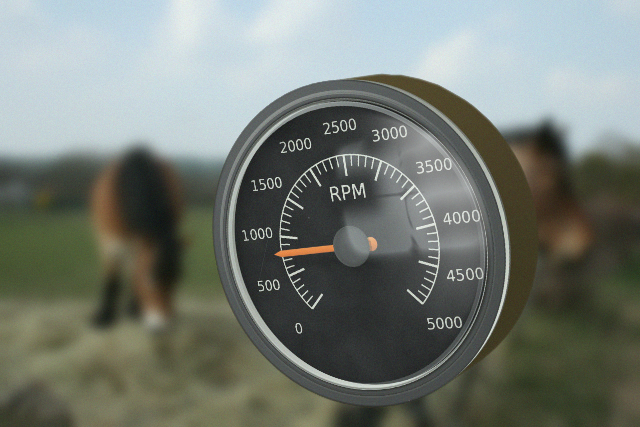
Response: rpm 800
